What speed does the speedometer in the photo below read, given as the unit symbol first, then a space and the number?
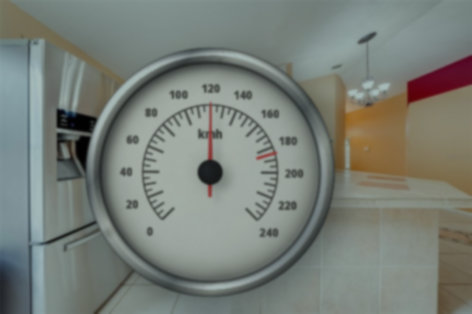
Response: km/h 120
